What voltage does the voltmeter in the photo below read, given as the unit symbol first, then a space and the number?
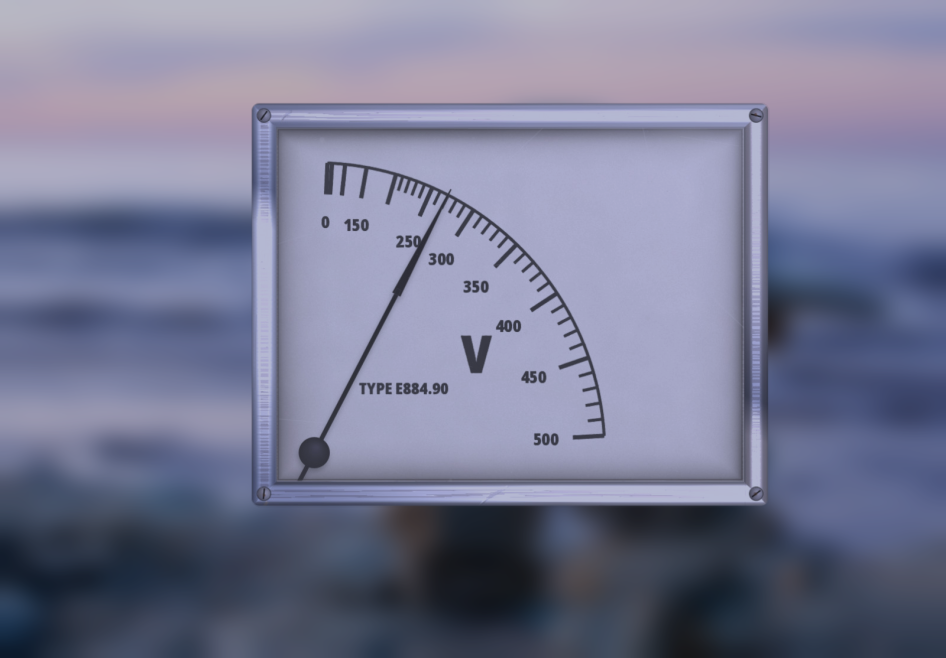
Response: V 270
